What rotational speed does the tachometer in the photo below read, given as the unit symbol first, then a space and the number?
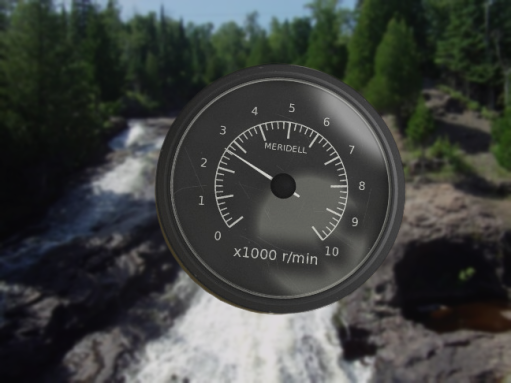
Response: rpm 2600
